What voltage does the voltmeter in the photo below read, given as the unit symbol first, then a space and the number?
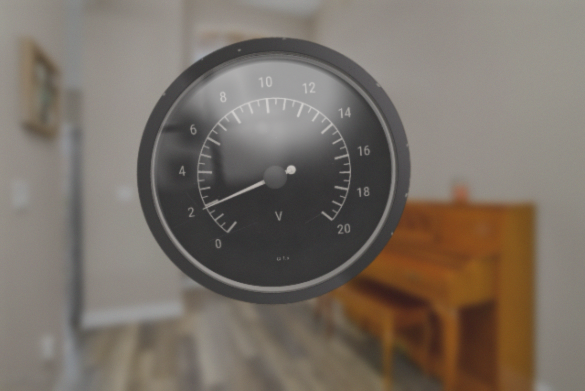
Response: V 2
